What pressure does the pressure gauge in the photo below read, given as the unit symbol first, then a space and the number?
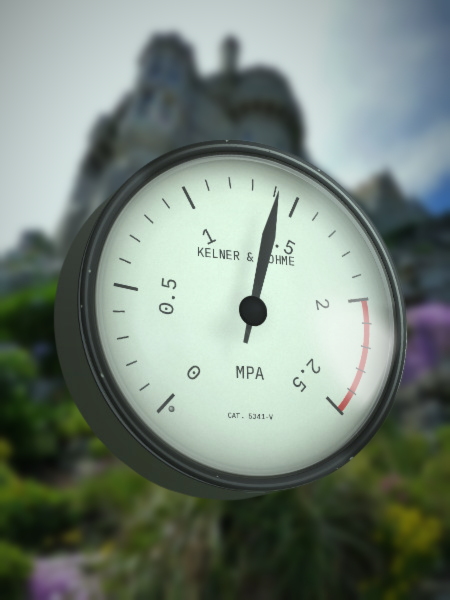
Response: MPa 1.4
